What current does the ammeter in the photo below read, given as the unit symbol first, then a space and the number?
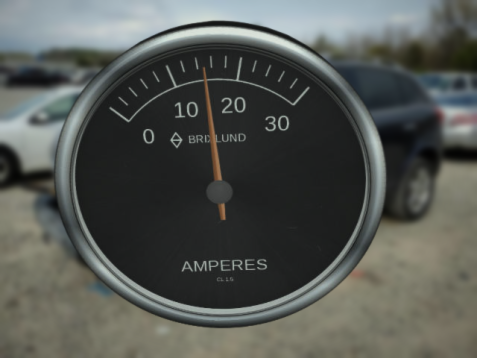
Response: A 15
